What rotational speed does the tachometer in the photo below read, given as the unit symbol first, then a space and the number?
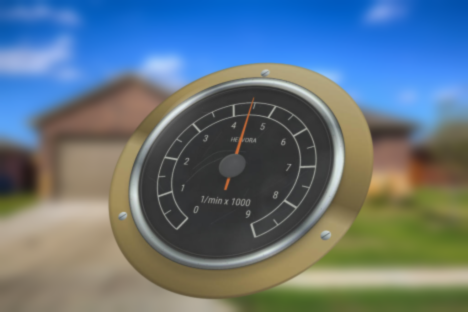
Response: rpm 4500
